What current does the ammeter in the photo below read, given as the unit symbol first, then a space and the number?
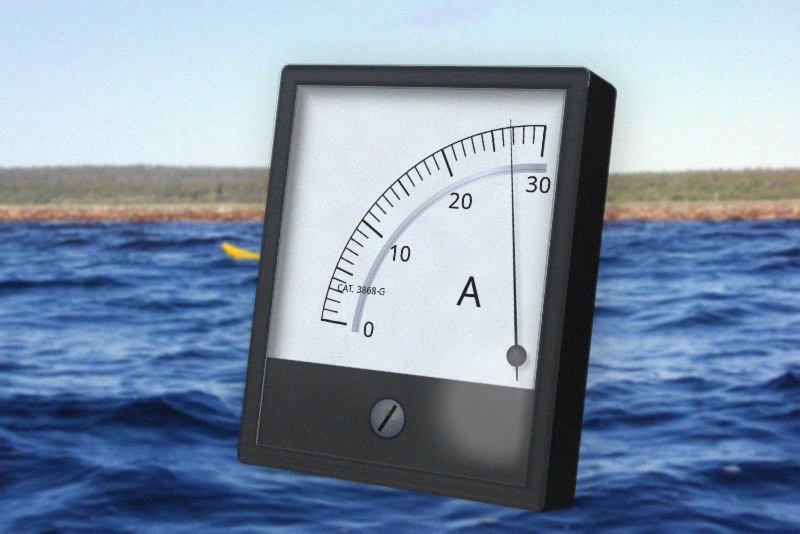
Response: A 27
